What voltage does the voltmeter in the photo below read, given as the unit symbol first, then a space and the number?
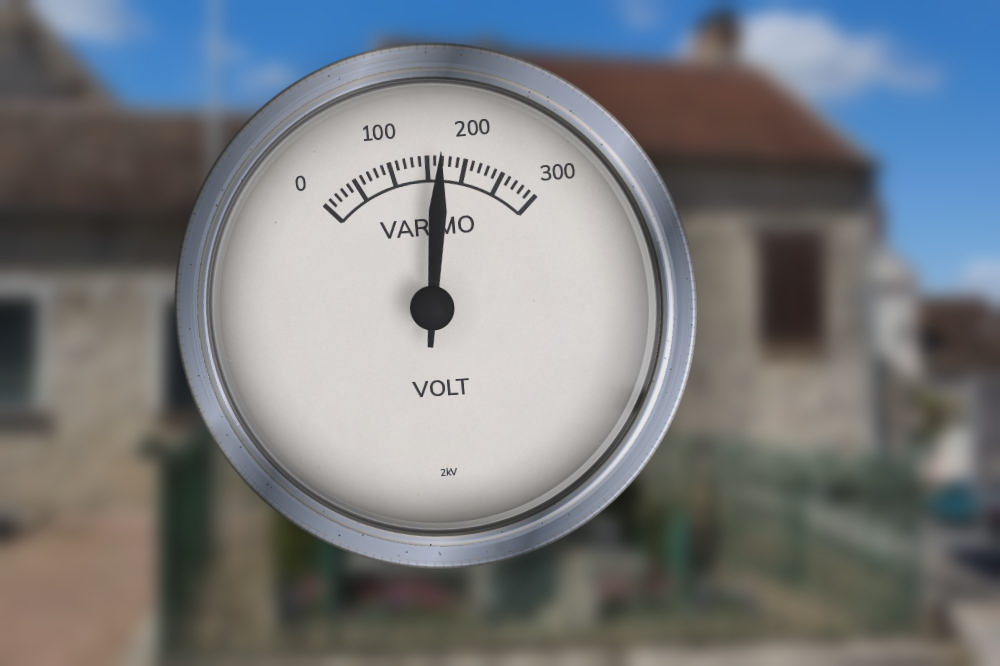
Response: V 170
